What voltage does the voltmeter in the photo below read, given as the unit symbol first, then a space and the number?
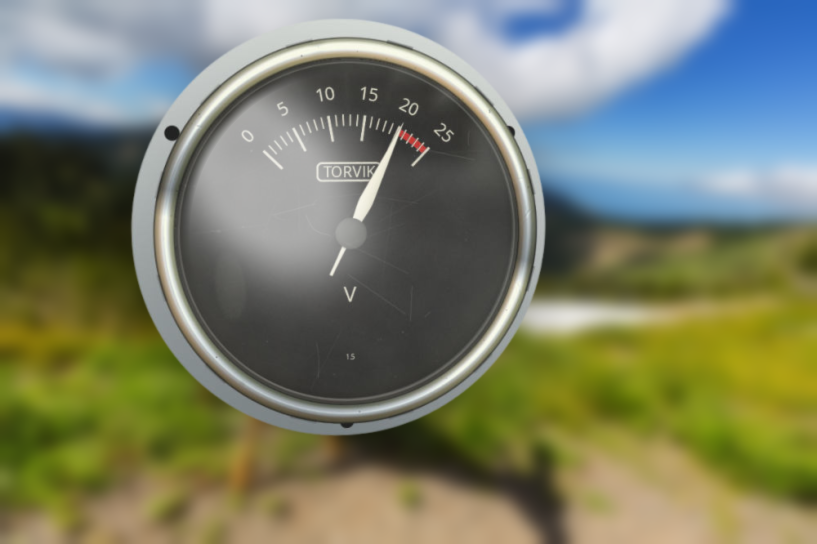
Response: V 20
